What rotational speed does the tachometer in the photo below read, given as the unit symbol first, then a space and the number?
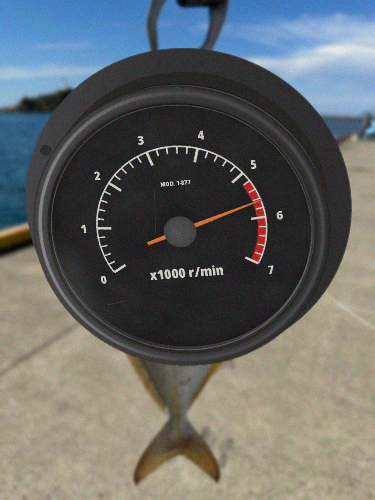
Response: rpm 5600
